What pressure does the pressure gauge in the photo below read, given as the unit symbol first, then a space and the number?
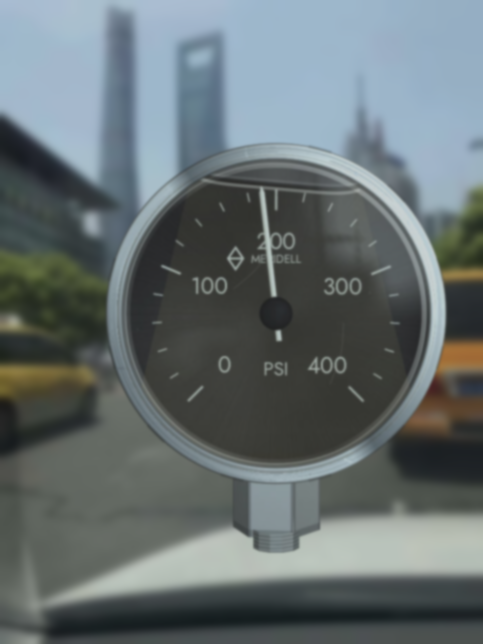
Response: psi 190
